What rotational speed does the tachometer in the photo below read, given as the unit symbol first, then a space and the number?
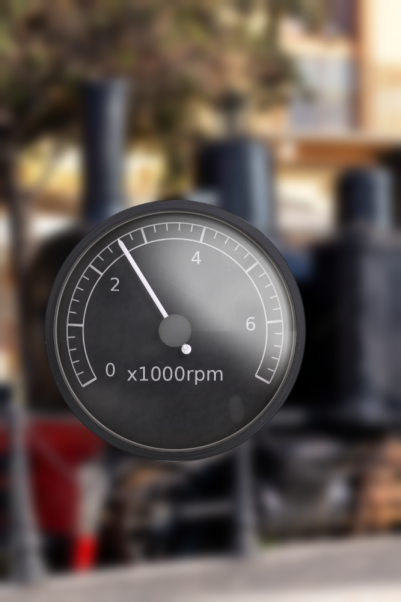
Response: rpm 2600
